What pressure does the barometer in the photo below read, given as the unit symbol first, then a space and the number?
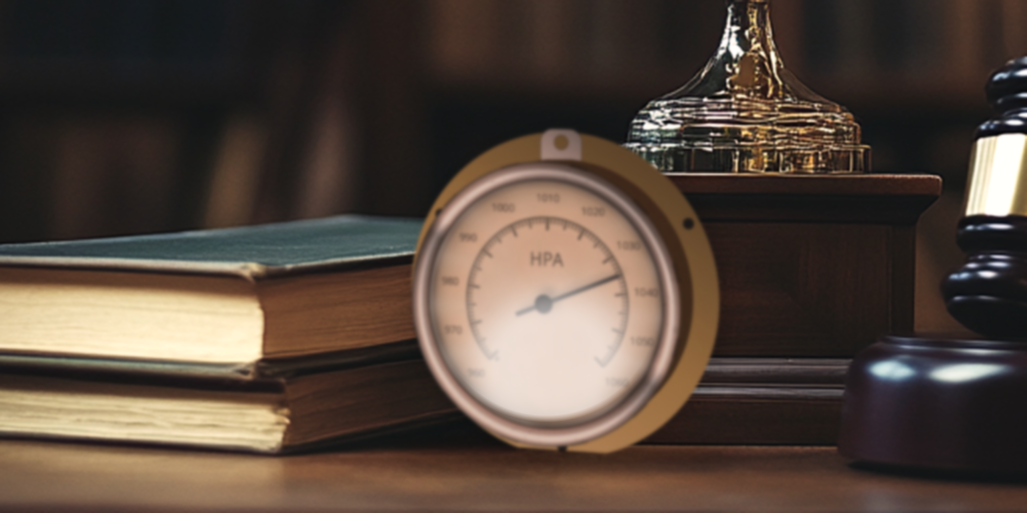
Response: hPa 1035
